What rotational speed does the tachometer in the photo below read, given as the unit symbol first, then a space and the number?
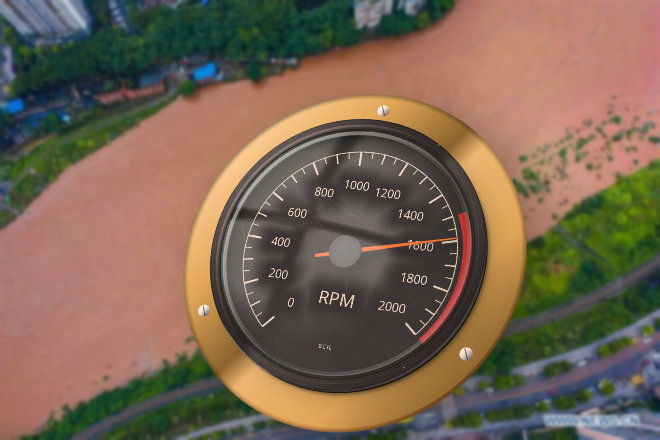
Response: rpm 1600
